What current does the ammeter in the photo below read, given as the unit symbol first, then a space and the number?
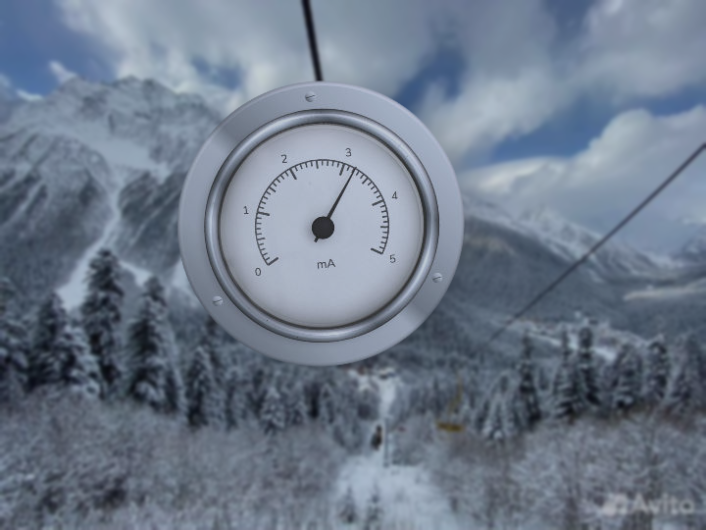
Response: mA 3.2
